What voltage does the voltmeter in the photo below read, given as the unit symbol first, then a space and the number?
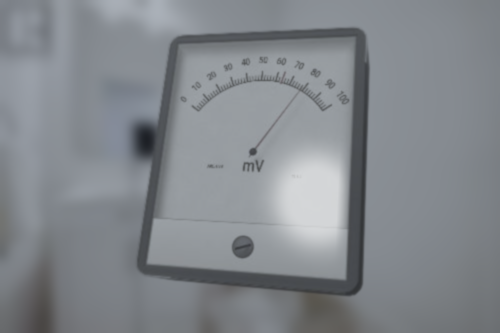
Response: mV 80
